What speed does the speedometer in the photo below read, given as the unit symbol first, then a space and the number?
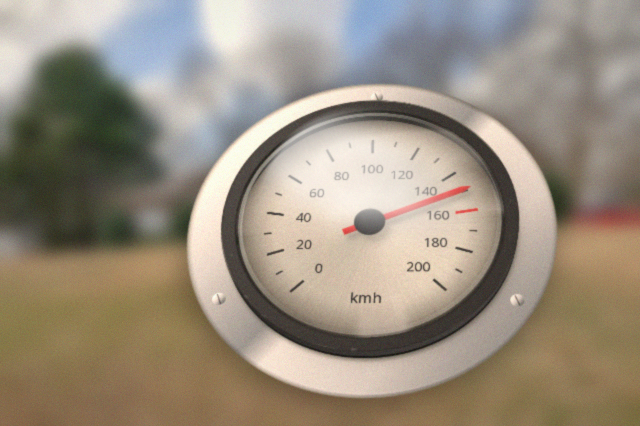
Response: km/h 150
